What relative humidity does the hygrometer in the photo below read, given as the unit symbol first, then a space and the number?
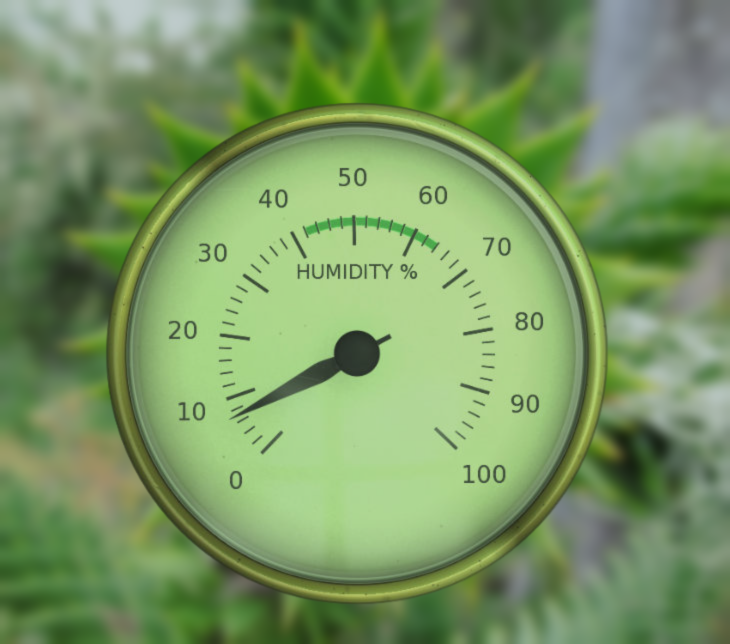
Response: % 7
